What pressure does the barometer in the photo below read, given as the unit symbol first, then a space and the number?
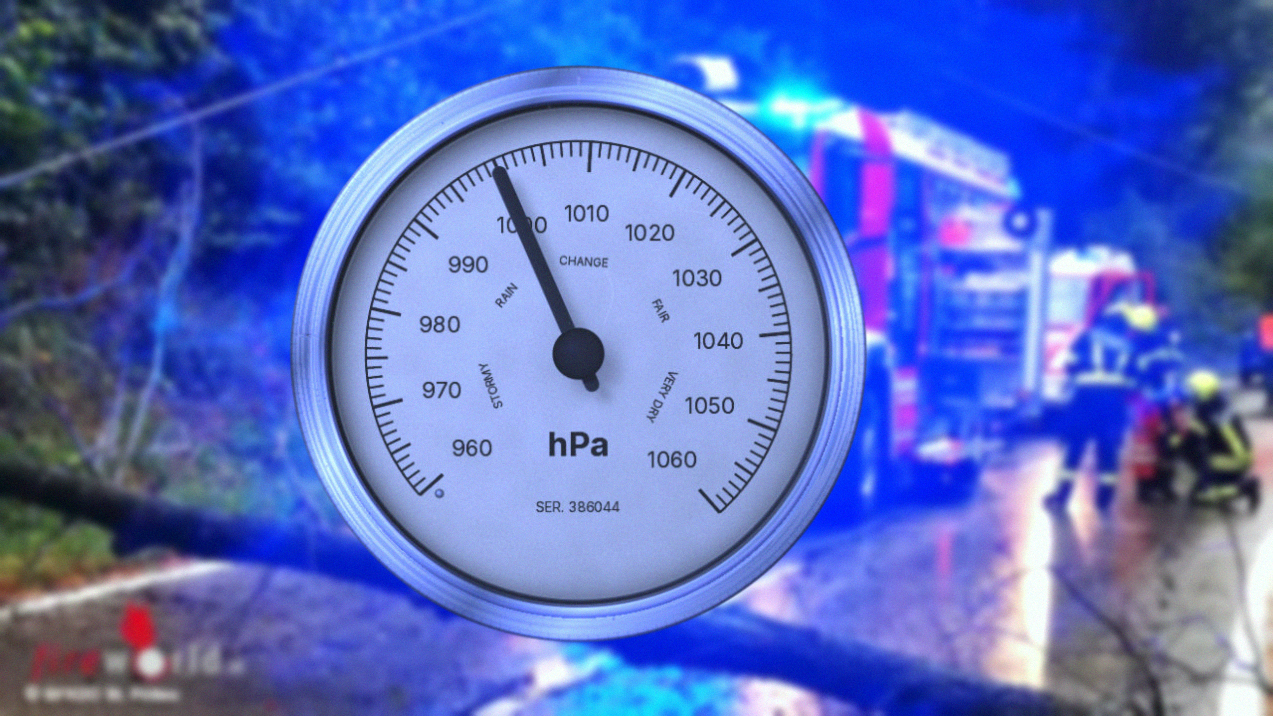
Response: hPa 1000
